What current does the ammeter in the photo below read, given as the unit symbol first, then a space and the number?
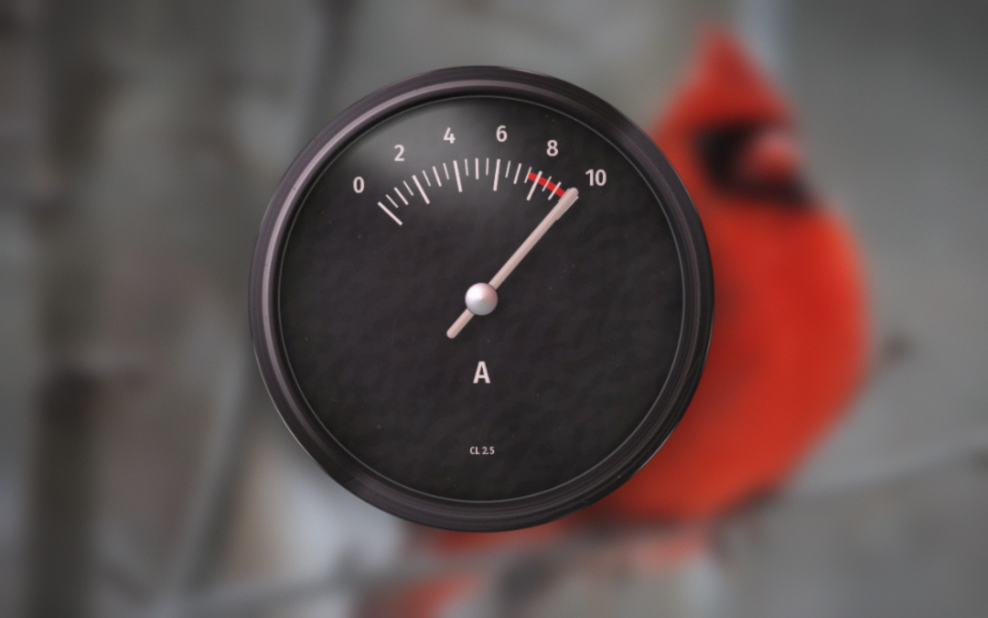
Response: A 9.75
